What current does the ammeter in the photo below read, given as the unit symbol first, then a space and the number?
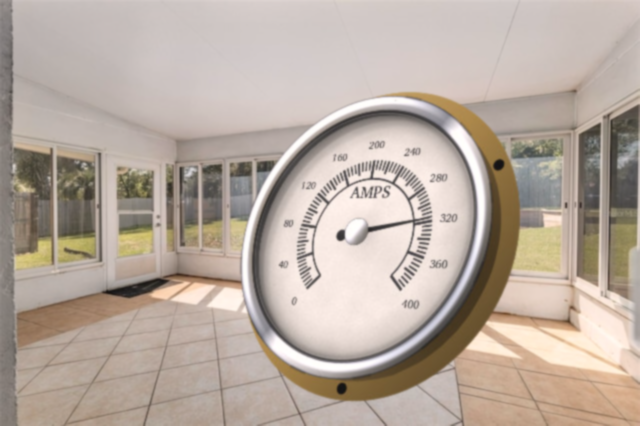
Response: A 320
